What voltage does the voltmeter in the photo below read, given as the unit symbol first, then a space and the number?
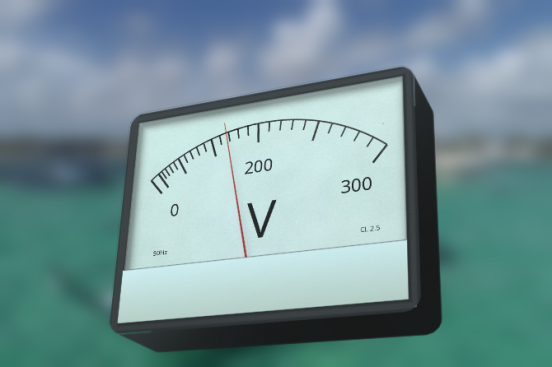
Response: V 170
